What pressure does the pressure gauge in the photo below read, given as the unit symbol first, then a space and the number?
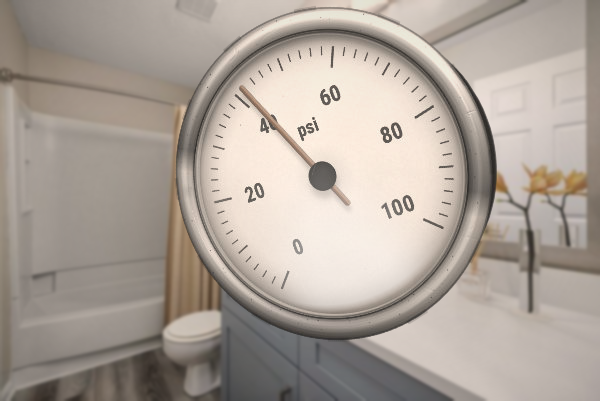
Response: psi 42
